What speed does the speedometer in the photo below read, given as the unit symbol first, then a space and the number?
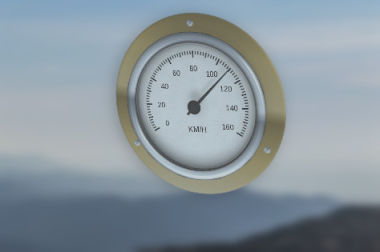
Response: km/h 110
